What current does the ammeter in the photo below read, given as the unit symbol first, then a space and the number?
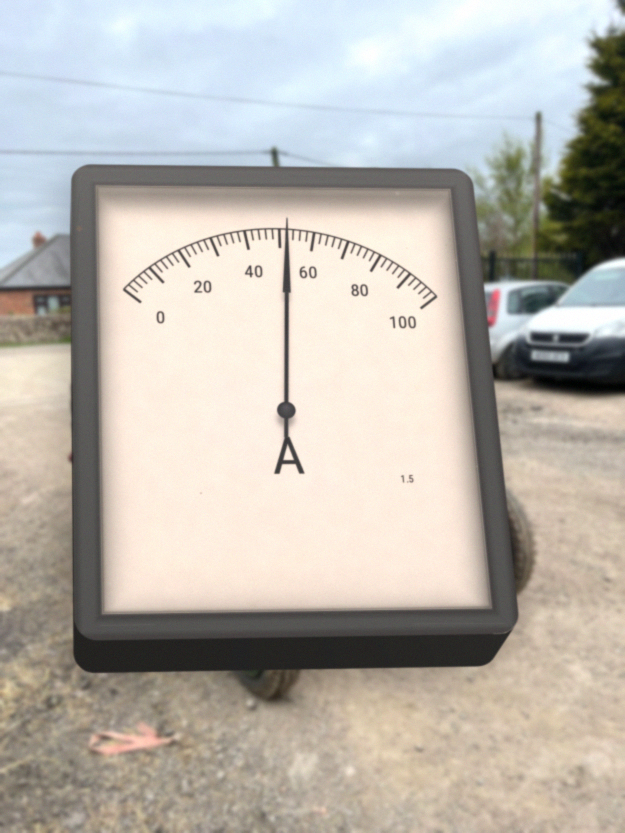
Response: A 52
